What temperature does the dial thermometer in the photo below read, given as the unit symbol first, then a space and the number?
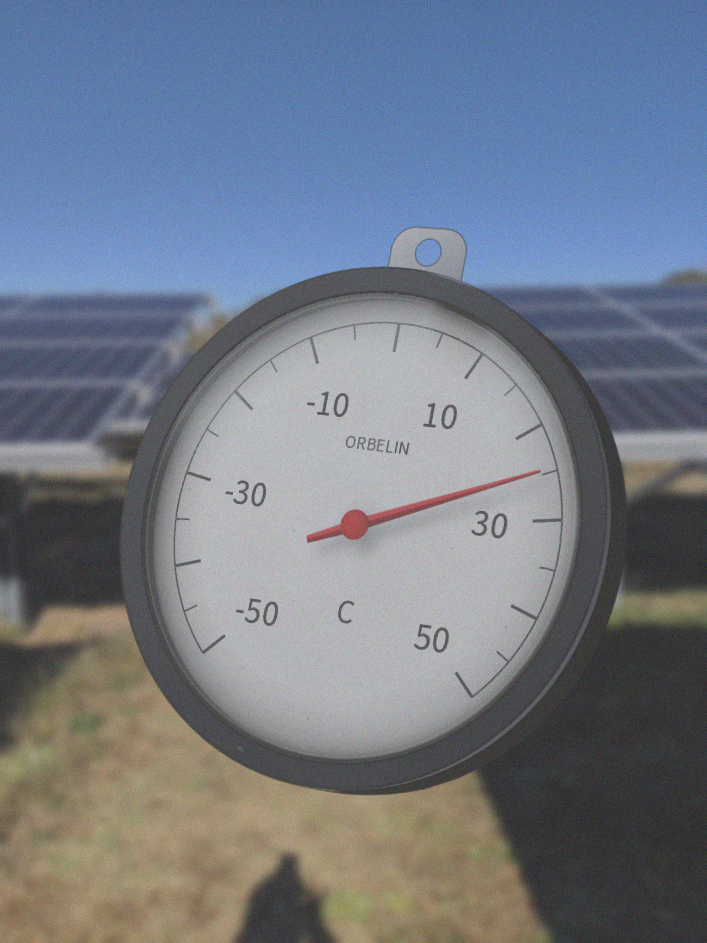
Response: °C 25
